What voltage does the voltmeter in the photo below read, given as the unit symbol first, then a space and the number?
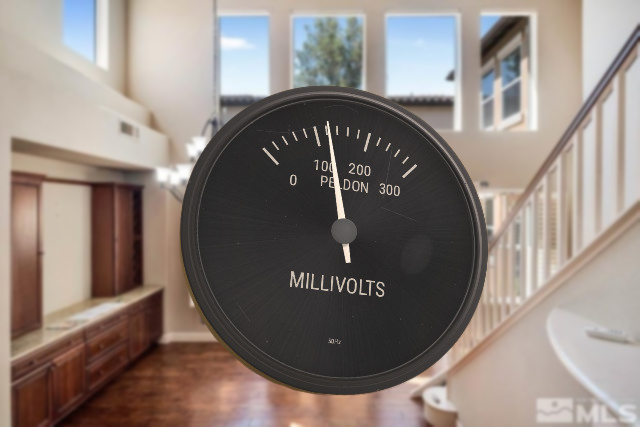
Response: mV 120
